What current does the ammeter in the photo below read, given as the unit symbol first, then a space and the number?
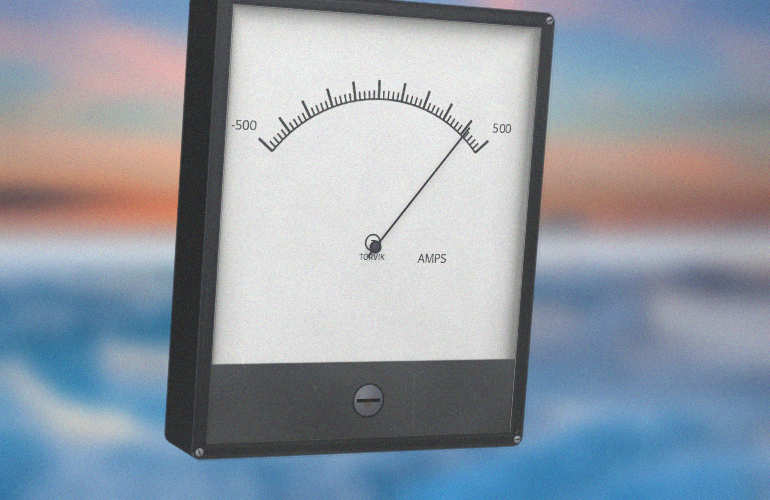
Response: A 400
